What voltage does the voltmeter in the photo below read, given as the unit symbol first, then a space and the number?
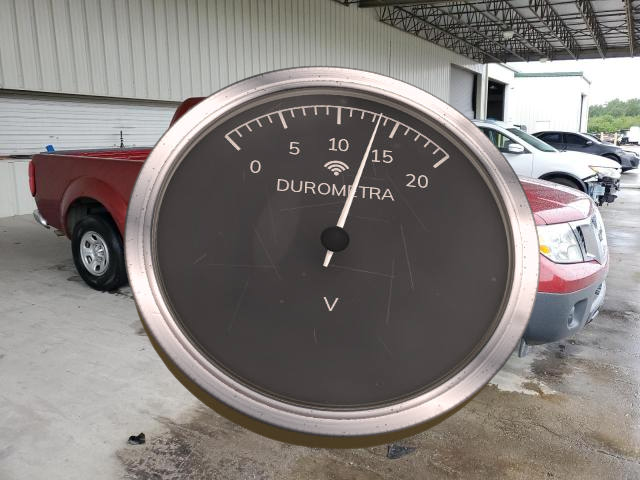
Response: V 13.5
